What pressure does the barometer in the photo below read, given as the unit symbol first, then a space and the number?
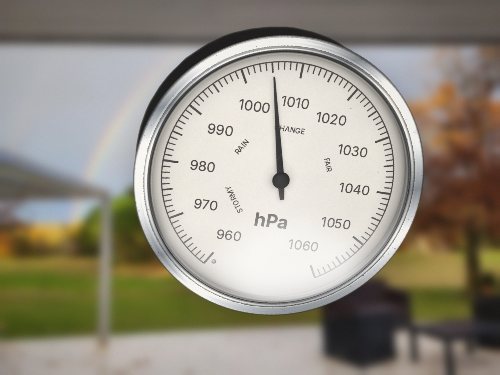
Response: hPa 1005
